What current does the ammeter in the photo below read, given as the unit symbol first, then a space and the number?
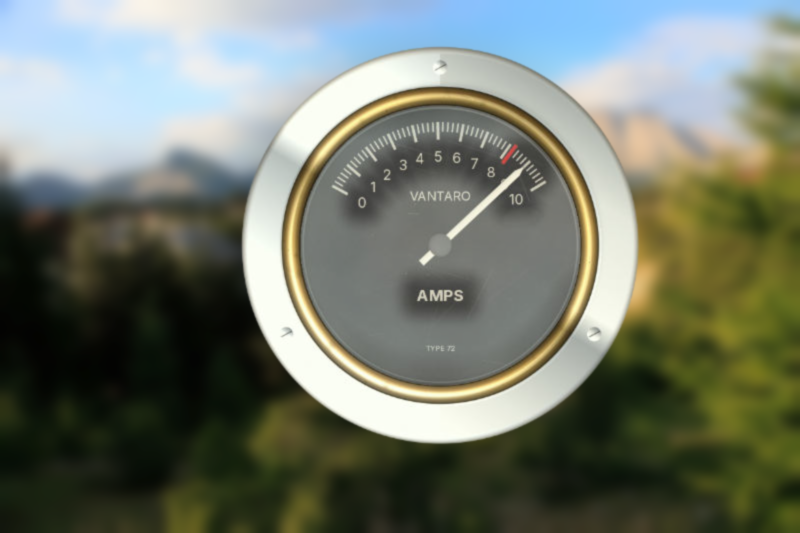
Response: A 9
